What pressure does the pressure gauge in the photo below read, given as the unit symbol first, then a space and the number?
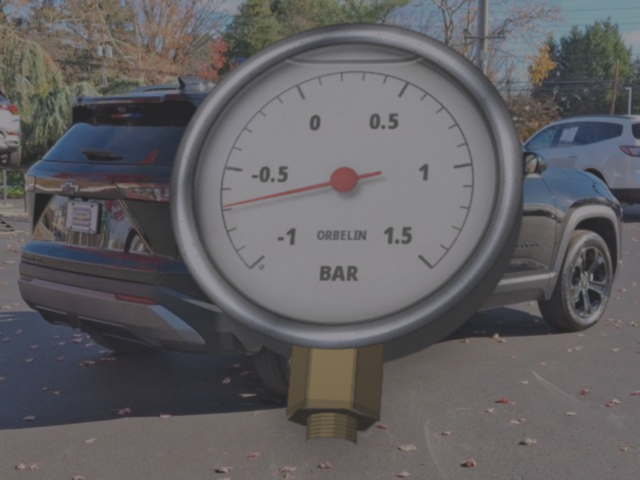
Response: bar -0.7
